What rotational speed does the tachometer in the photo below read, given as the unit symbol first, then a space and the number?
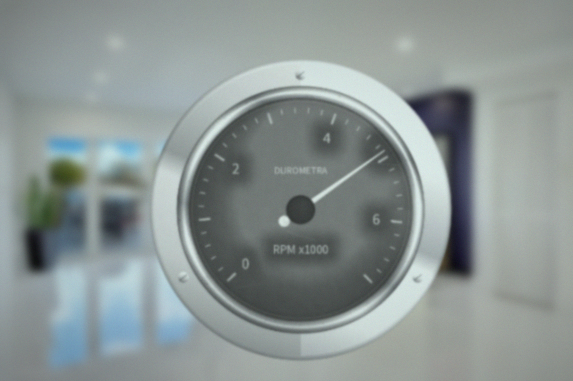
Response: rpm 4900
